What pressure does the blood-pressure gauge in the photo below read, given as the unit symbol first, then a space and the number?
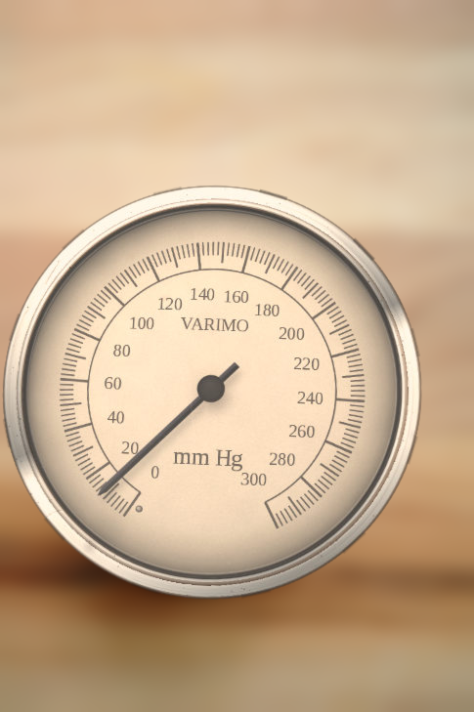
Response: mmHg 12
